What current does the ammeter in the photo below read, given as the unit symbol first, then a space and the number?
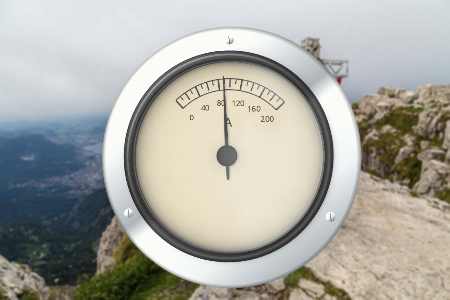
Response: A 90
